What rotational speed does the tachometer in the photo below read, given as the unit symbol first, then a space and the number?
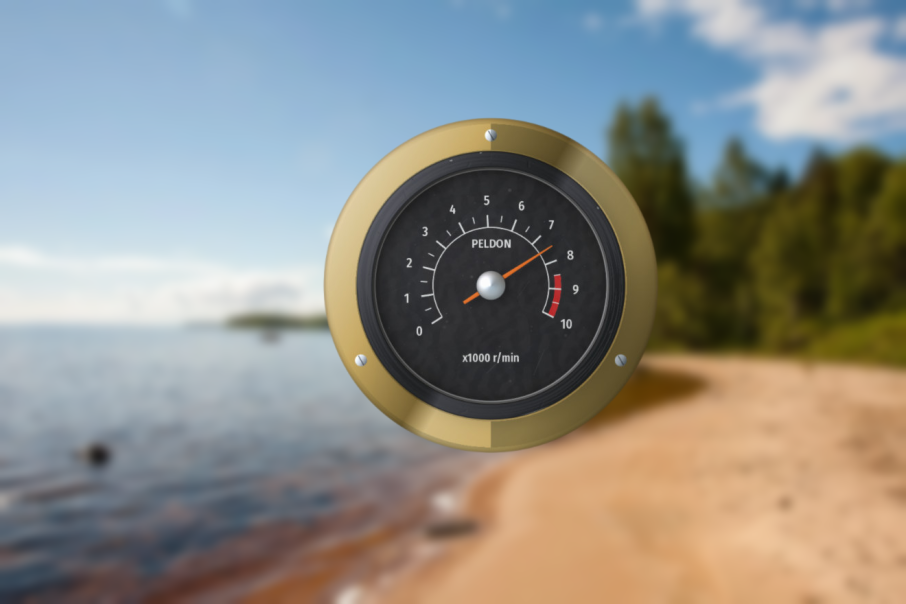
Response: rpm 7500
